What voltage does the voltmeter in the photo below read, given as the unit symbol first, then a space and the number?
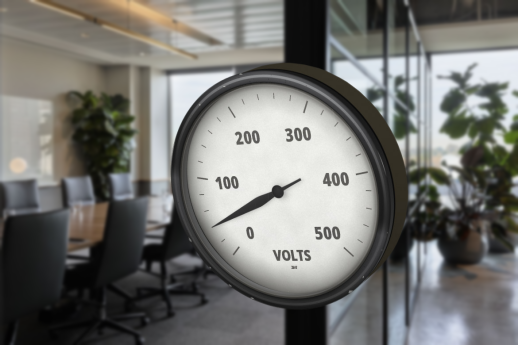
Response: V 40
